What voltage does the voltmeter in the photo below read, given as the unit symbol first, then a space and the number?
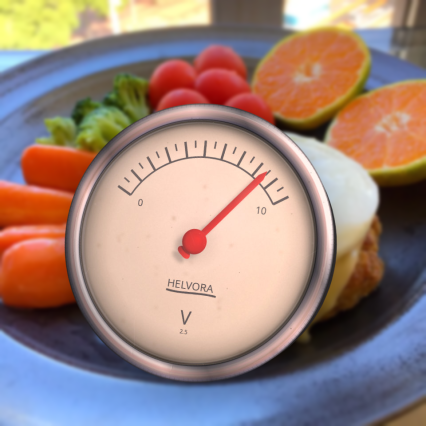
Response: V 8.5
